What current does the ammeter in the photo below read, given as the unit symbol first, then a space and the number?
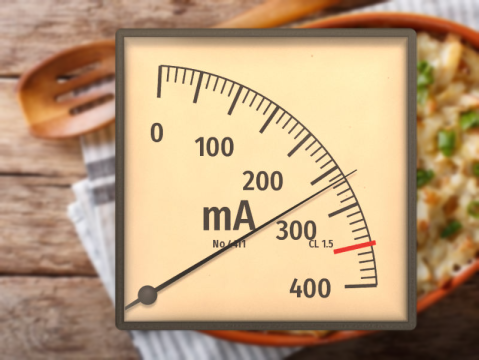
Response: mA 265
